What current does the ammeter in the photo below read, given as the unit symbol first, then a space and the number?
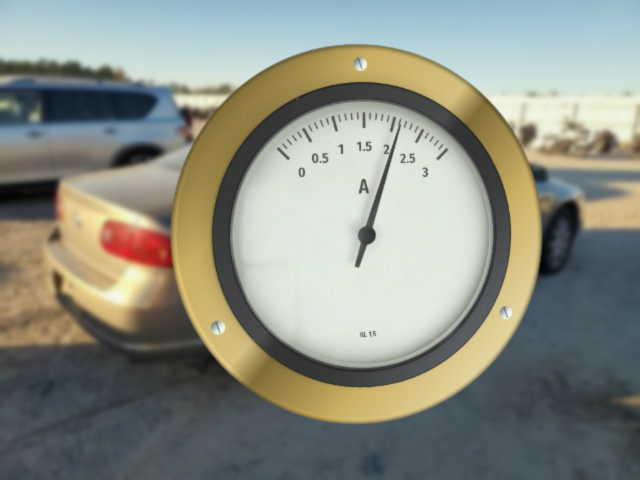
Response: A 2.1
